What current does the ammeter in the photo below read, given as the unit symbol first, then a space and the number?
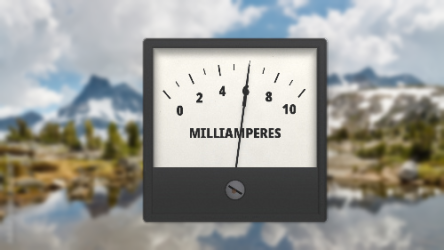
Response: mA 6
